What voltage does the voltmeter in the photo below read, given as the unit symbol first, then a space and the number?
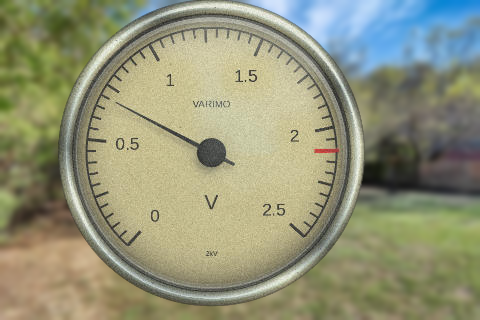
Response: V 0.7
